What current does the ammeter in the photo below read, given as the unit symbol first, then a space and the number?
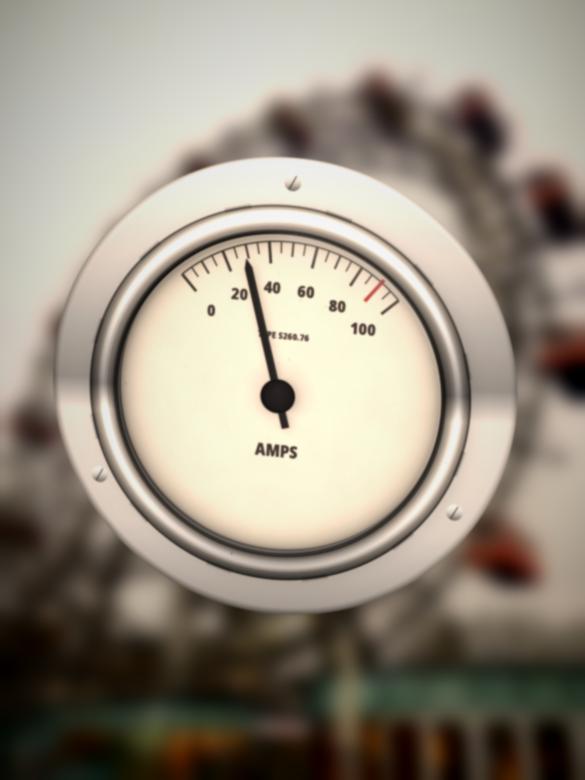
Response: A 30
